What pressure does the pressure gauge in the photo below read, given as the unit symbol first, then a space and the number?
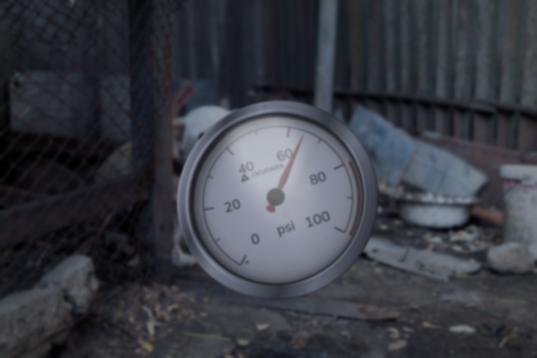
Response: psi 65
